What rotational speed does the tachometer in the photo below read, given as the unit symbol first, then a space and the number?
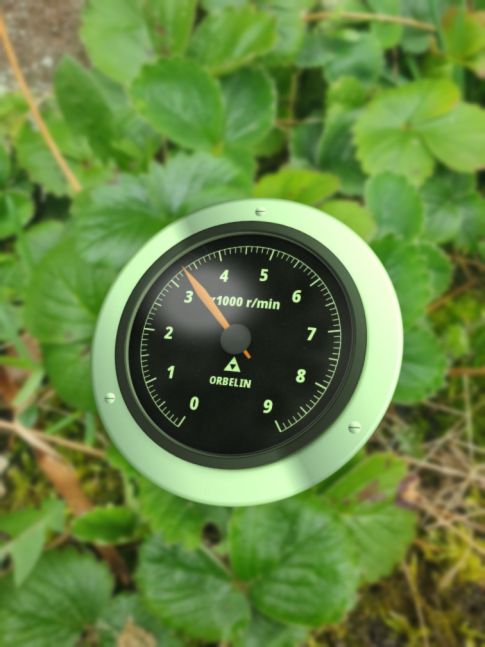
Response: rpm 3300
